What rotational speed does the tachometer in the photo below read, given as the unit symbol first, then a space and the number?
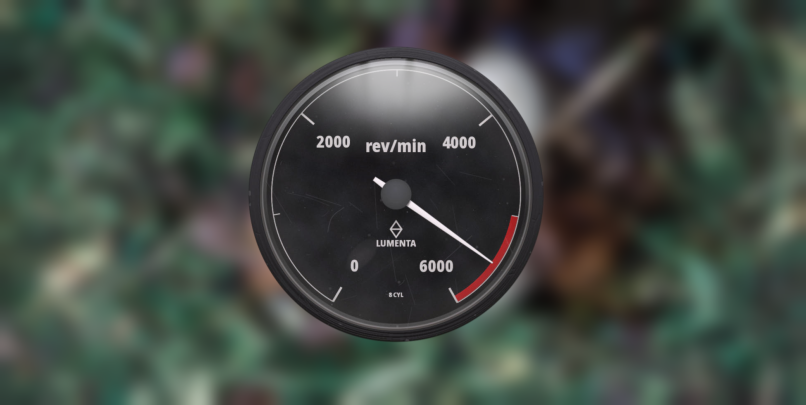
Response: rpm 5500
